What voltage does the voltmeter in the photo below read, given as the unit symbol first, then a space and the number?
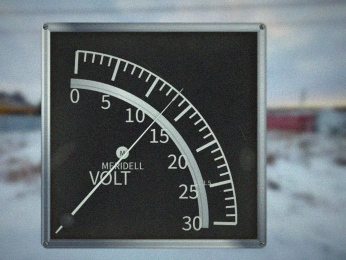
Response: V 13
